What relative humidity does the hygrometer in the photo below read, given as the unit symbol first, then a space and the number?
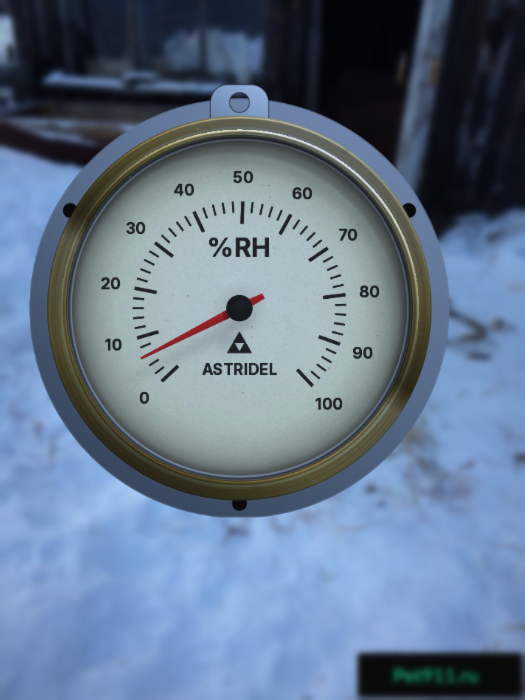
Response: % 6
